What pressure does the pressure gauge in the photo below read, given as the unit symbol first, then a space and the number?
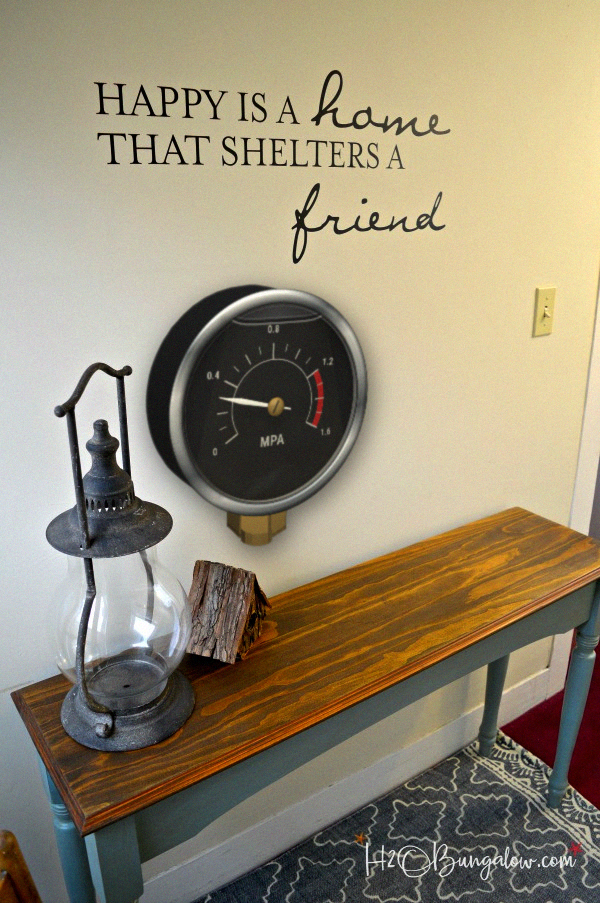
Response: MPa 0.3
